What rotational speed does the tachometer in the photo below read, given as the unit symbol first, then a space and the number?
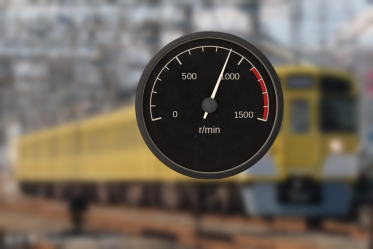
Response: rpm 900
